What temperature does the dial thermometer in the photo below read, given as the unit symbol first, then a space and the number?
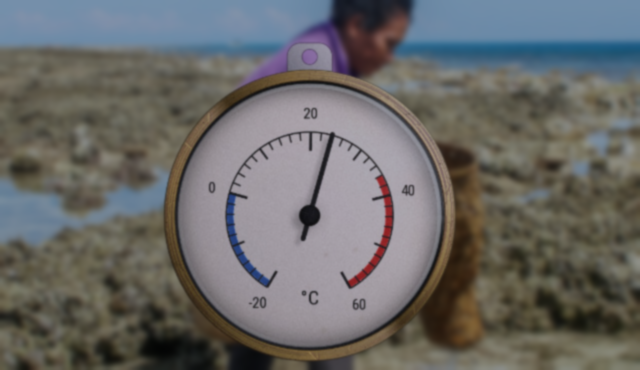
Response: °C 24
